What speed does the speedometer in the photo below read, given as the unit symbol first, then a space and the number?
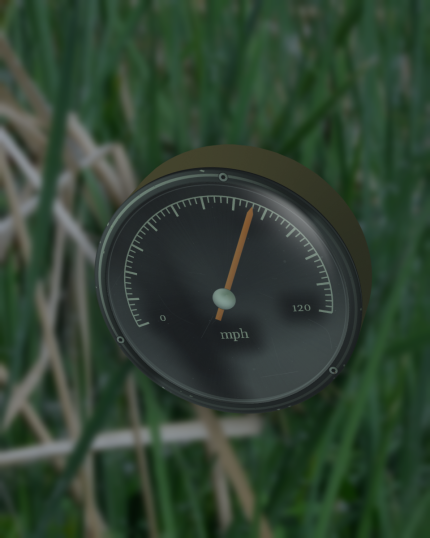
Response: mph 76
